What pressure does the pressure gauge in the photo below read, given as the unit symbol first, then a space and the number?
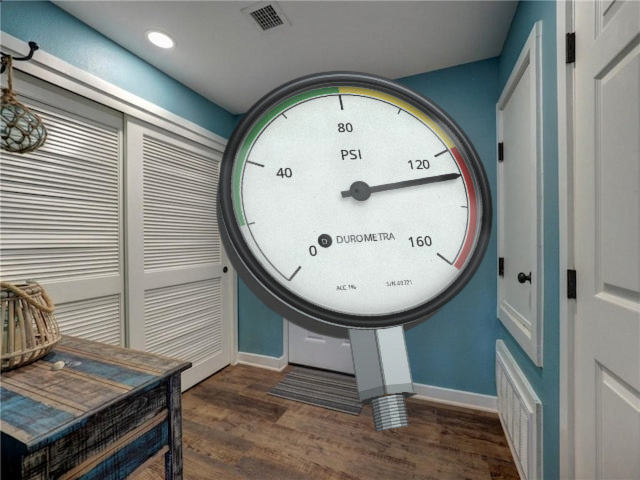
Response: psi 130
